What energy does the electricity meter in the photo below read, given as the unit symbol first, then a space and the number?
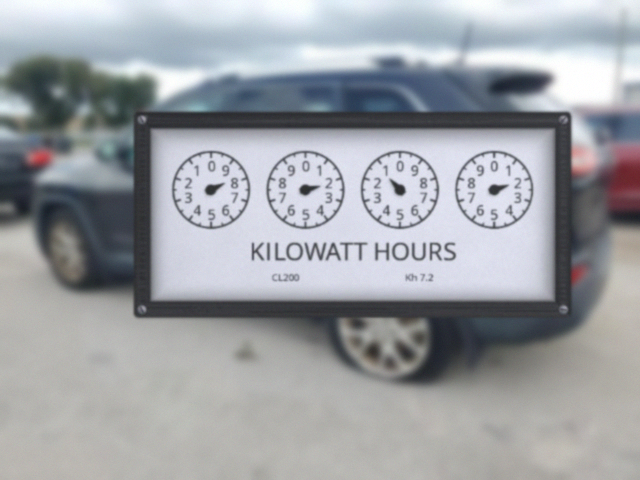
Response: kWh 8212
